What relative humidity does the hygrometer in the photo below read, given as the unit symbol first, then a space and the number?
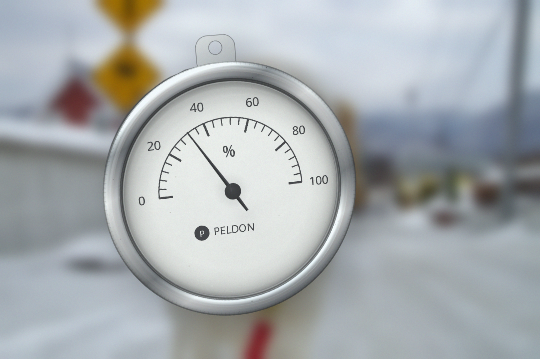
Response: % 32
